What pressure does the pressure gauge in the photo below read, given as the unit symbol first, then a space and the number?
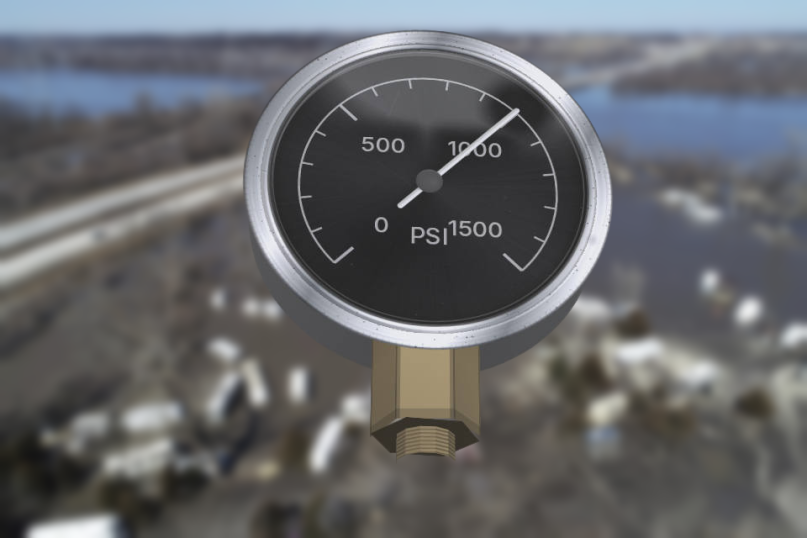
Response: psi 1000
